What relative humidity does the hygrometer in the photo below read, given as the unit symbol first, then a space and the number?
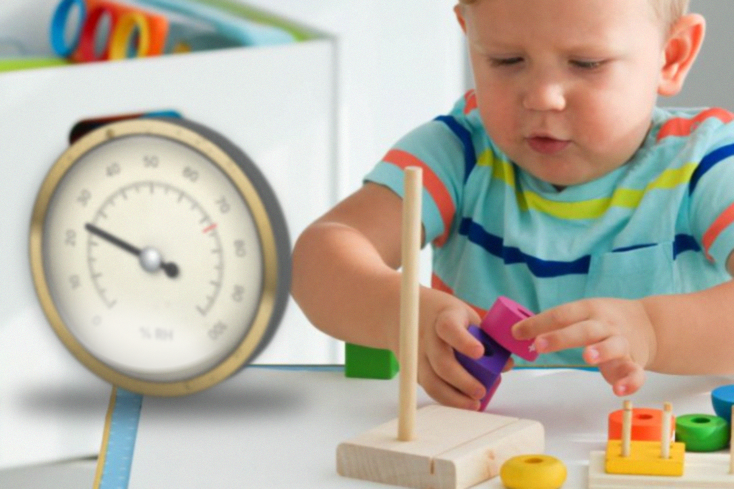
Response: % 25
